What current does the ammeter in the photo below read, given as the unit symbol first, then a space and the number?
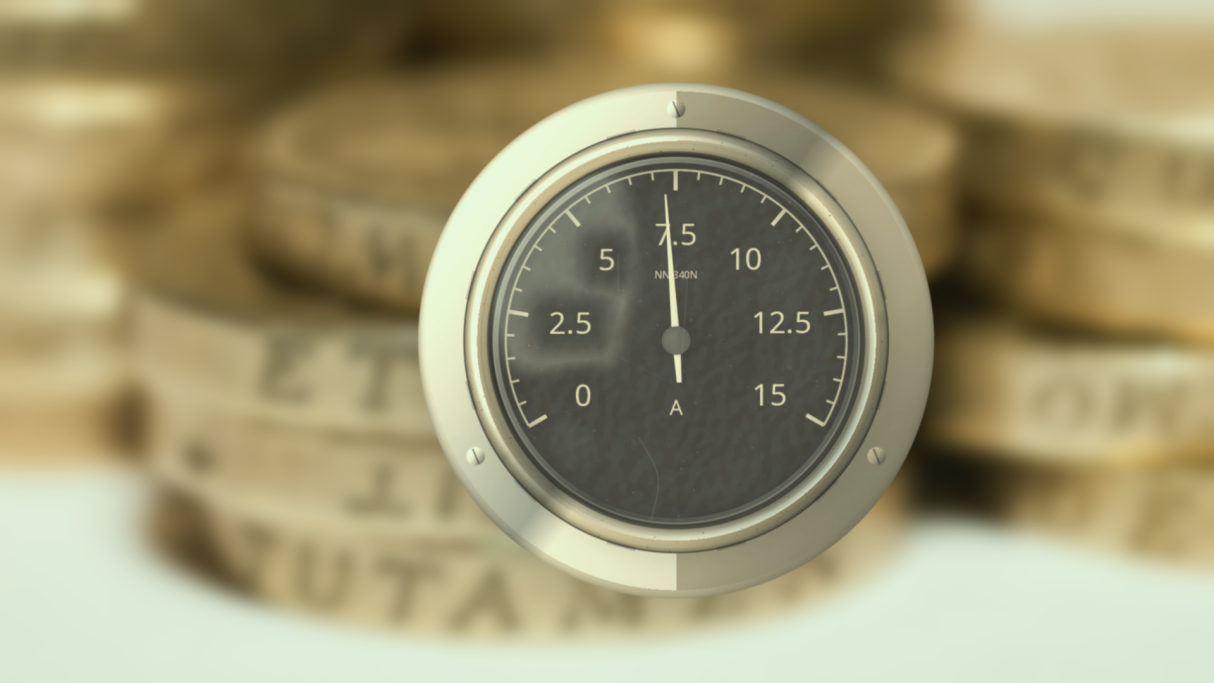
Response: A 7.25
